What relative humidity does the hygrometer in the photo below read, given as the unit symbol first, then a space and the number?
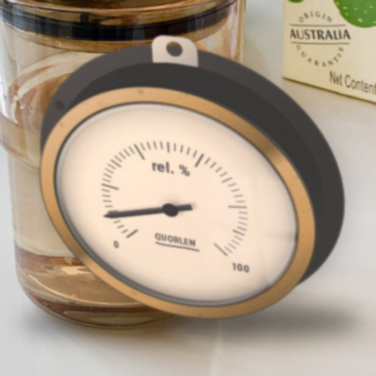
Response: % 10
